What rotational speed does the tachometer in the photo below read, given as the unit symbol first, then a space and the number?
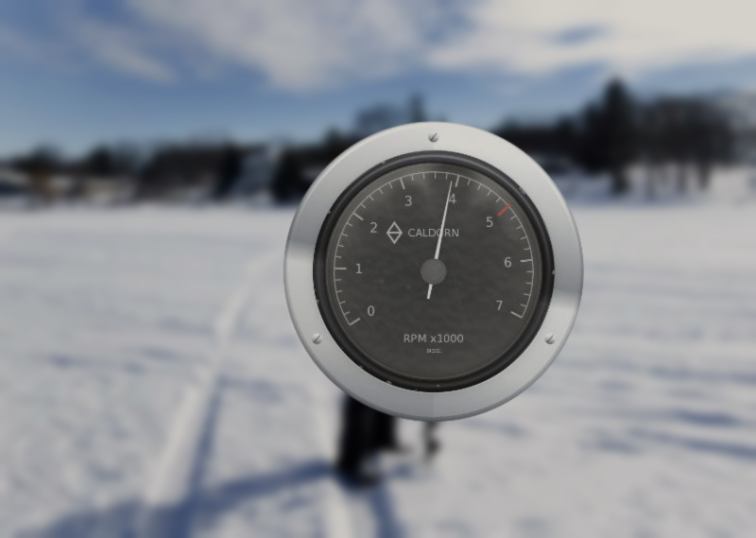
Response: rpm 3900
